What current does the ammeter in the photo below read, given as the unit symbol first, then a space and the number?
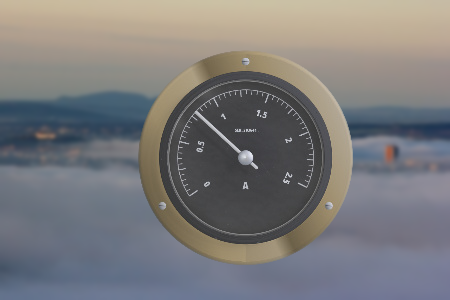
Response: A 0.8
